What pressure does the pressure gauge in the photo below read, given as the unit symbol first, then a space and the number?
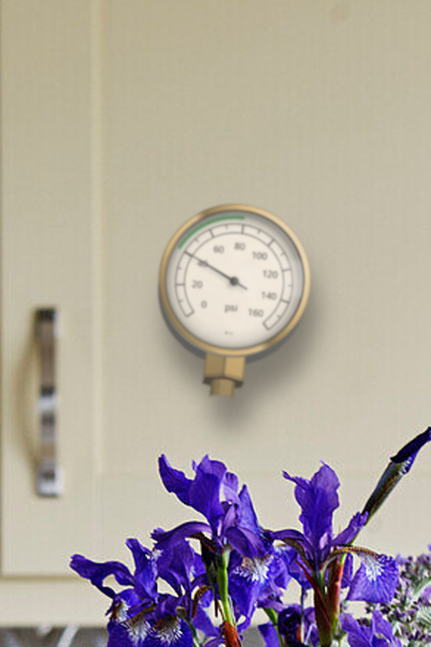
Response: psi 40
